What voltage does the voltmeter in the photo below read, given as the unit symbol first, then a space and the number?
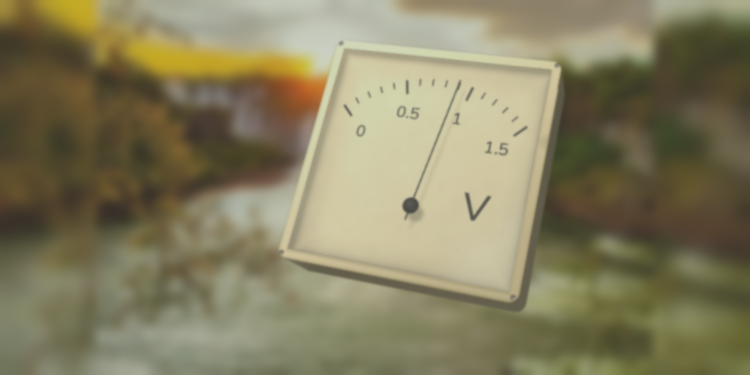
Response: V 0.9
